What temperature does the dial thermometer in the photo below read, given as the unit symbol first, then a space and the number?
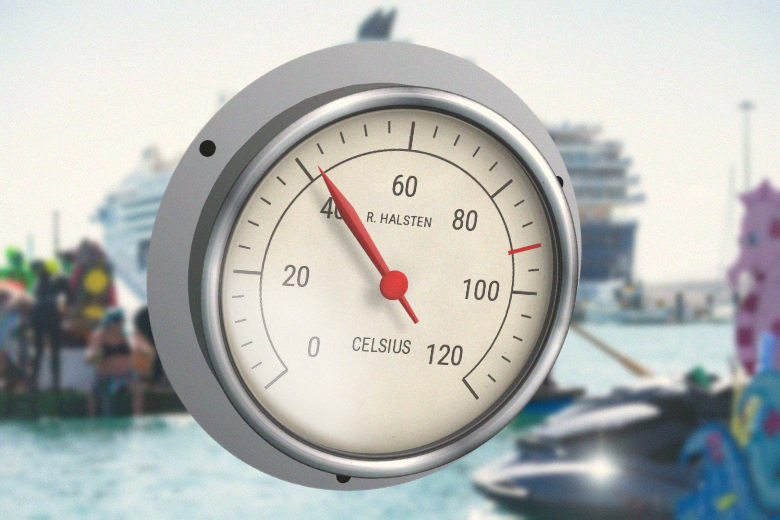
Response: °C 42
